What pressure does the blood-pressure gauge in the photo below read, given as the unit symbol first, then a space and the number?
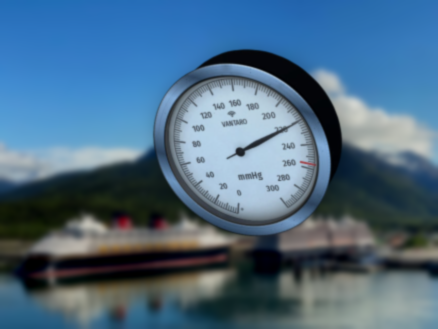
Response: mmHg 220
